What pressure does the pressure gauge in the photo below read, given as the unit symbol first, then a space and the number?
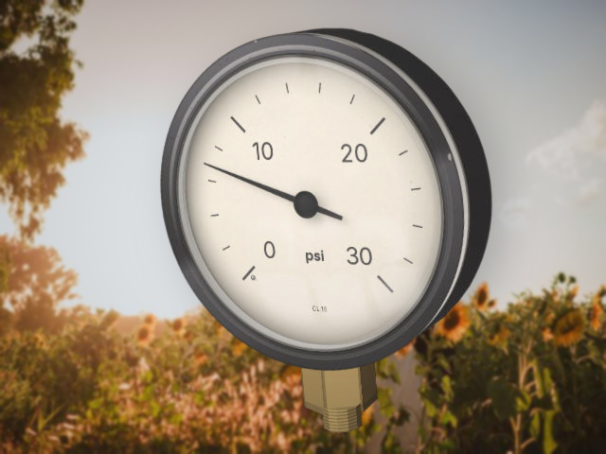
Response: psi 7
